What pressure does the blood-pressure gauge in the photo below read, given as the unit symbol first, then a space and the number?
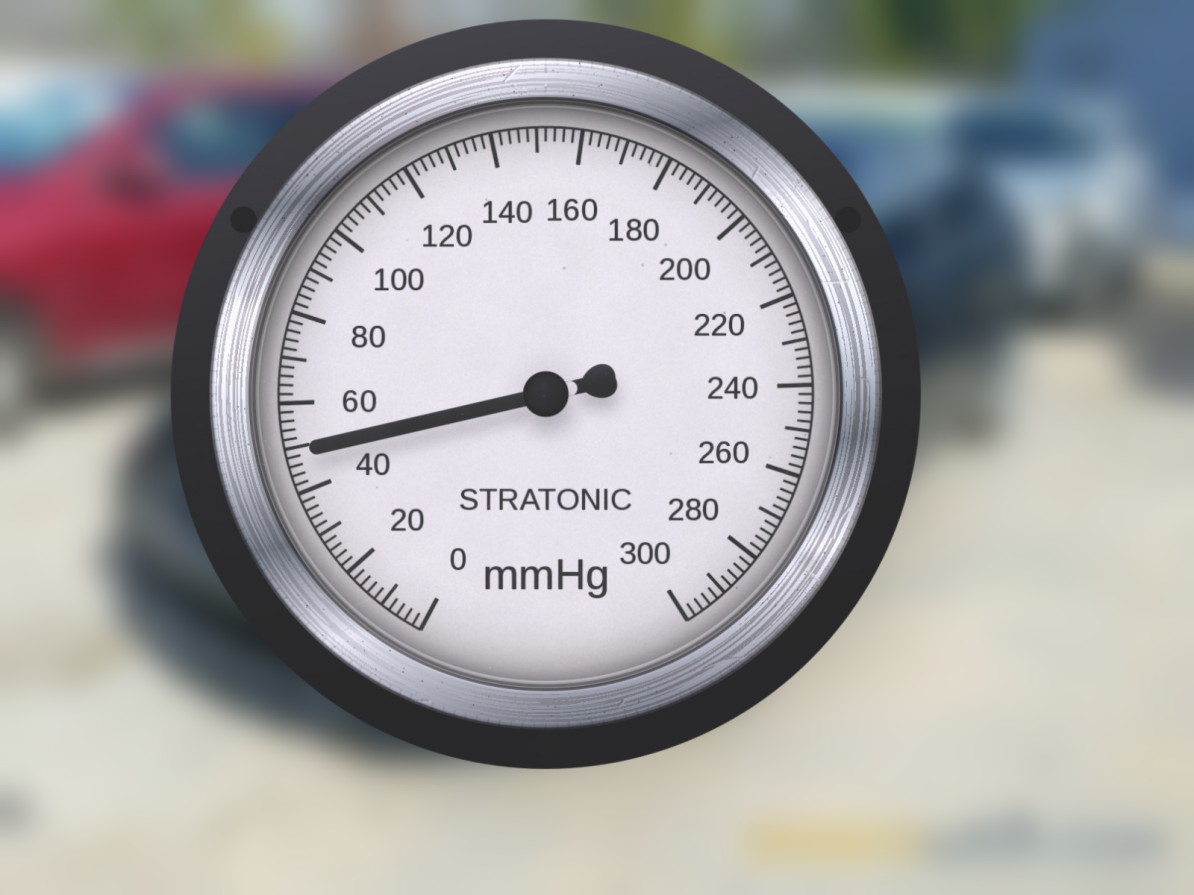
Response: mmHg 49
